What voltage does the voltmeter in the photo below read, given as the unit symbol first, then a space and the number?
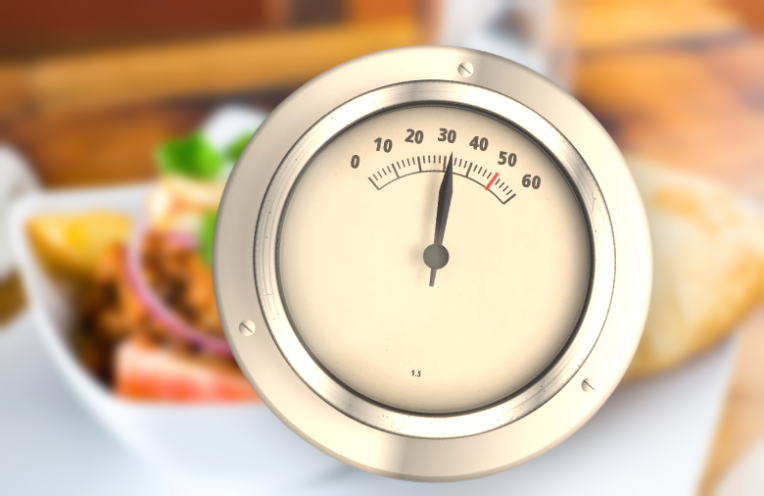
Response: V 32
